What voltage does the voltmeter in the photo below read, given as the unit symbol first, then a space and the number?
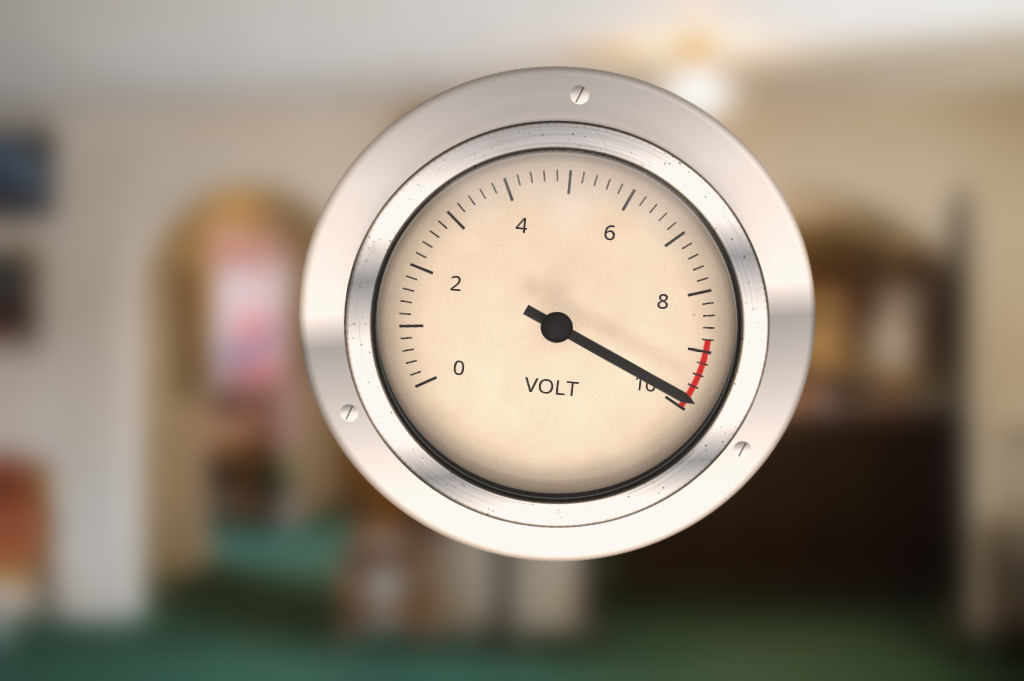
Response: V 9.8
